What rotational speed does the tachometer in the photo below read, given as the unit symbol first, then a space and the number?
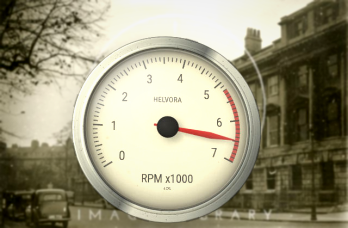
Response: rpm 6500
